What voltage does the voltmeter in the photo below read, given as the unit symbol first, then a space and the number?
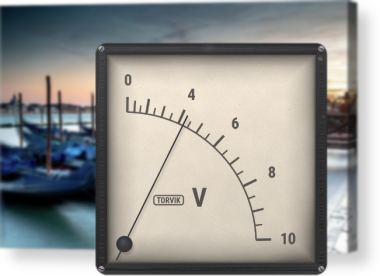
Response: V 4.25
